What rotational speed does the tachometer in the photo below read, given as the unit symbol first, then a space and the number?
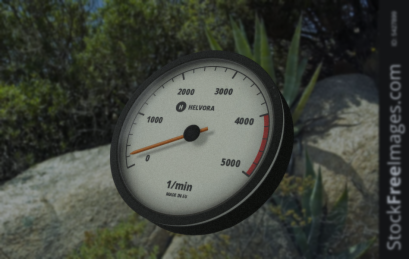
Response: rpm 200
